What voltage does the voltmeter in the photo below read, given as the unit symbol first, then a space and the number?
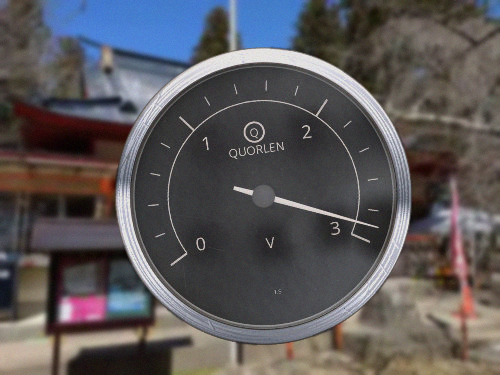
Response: V 2.9
